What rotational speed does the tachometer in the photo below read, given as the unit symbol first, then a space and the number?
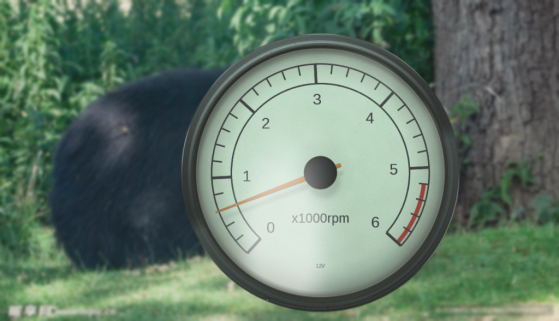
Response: rpm 600
